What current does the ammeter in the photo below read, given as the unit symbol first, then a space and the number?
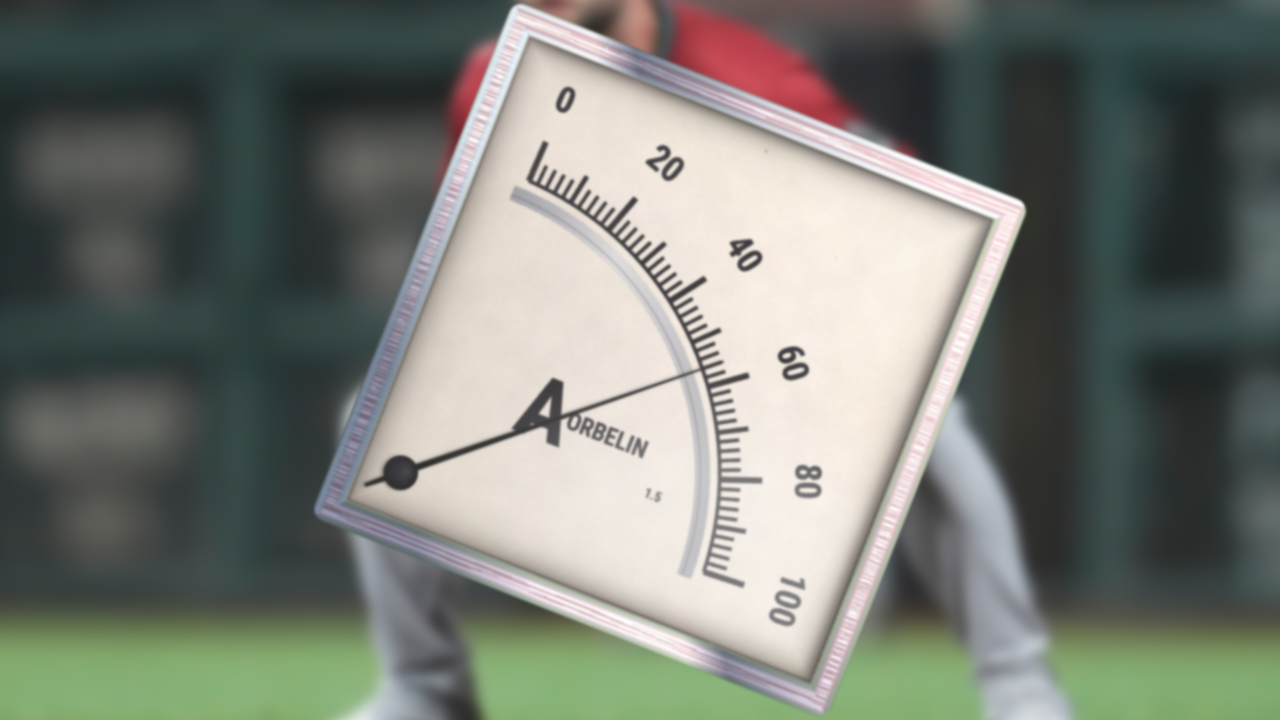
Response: A 56
